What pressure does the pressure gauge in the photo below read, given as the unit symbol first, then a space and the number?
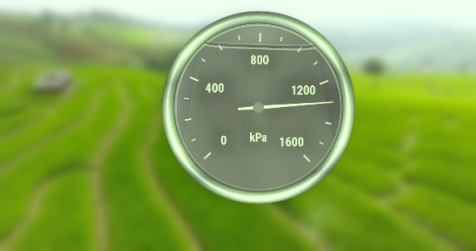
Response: kPa 1300
